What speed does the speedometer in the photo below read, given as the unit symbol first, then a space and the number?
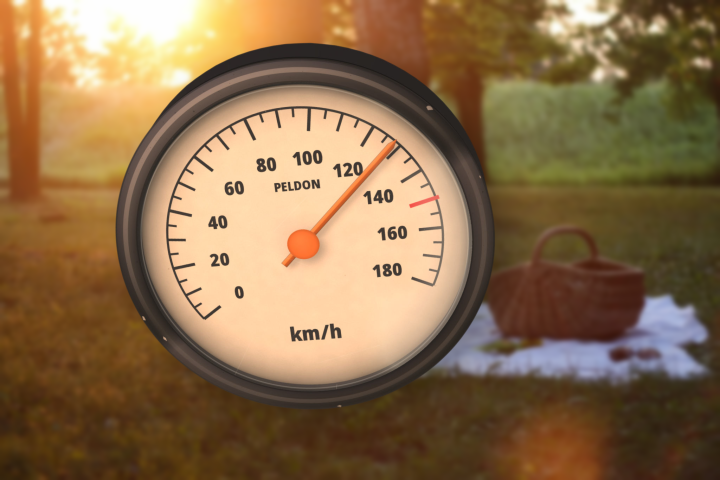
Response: km/h 127.5
